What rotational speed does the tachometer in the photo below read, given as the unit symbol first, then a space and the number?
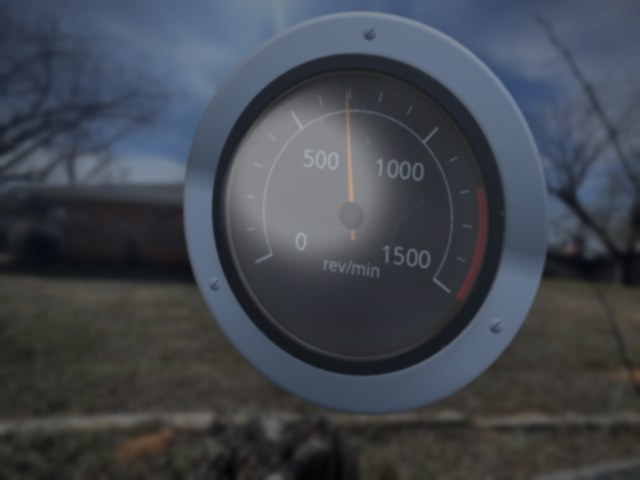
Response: rpm 700
